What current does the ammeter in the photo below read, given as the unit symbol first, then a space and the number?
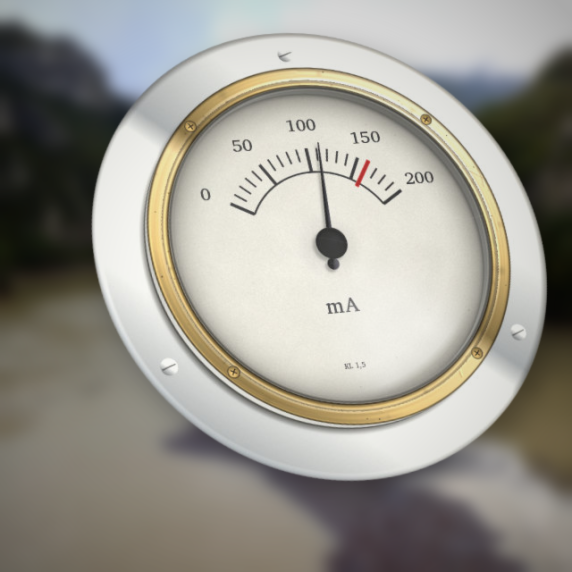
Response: mA 110
